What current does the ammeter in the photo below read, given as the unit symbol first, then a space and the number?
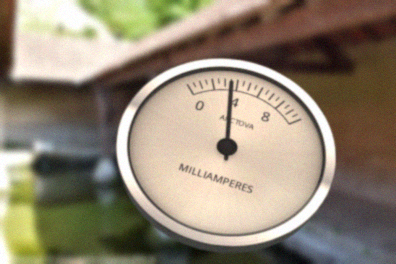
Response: mA 3.5
